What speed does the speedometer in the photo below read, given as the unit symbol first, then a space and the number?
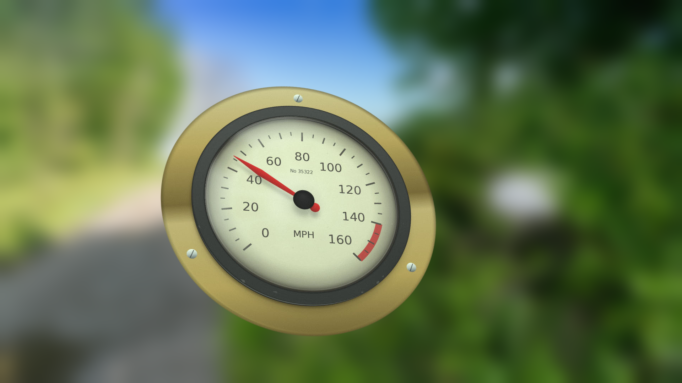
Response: mph 45
